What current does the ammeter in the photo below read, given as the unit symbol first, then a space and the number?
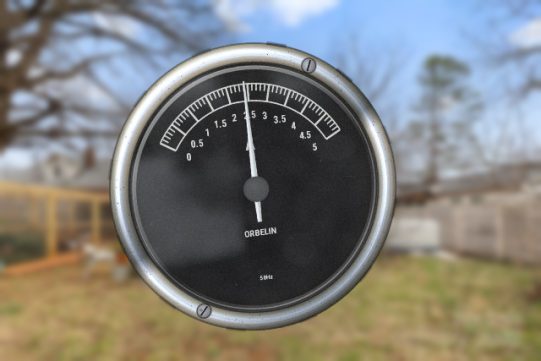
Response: A 2.4
